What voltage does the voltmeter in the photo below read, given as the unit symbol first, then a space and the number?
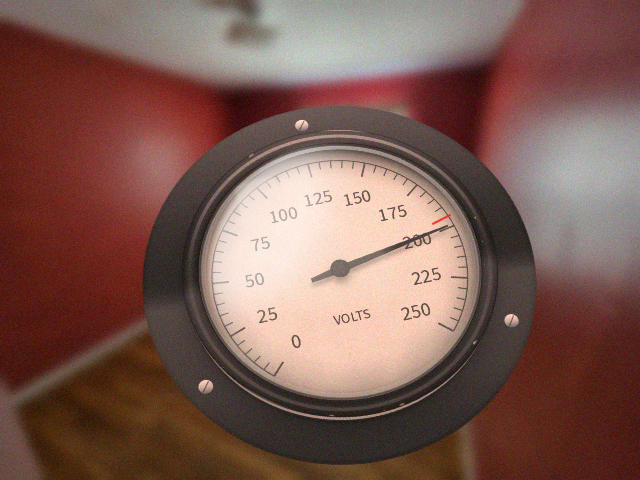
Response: V 200
